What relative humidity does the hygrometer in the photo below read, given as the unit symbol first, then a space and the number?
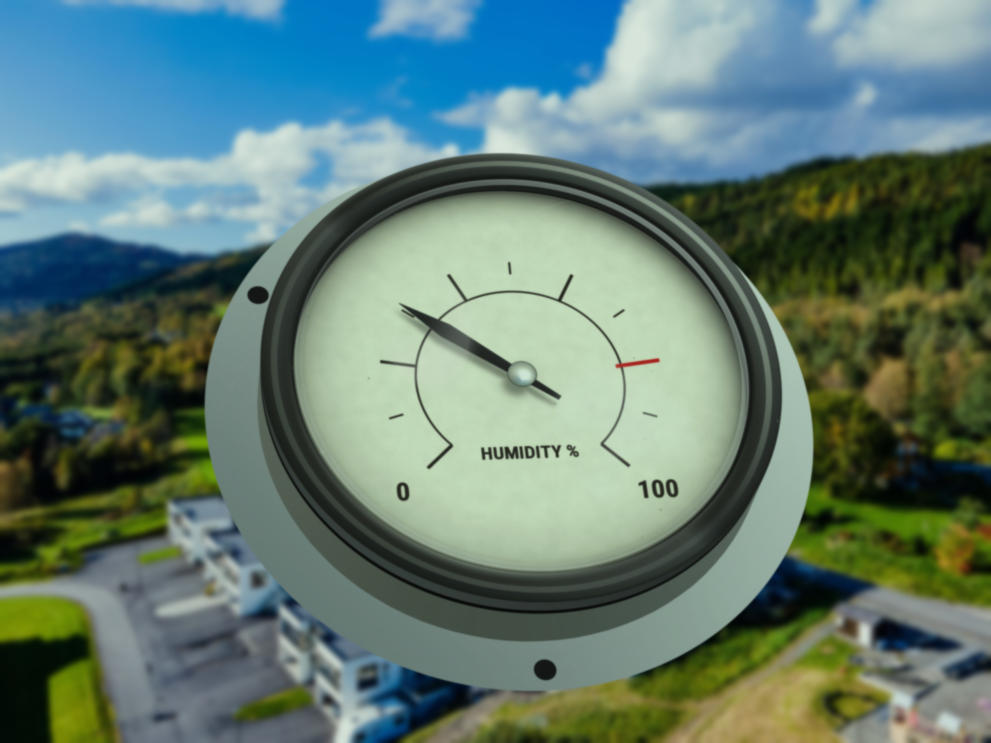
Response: % 30
